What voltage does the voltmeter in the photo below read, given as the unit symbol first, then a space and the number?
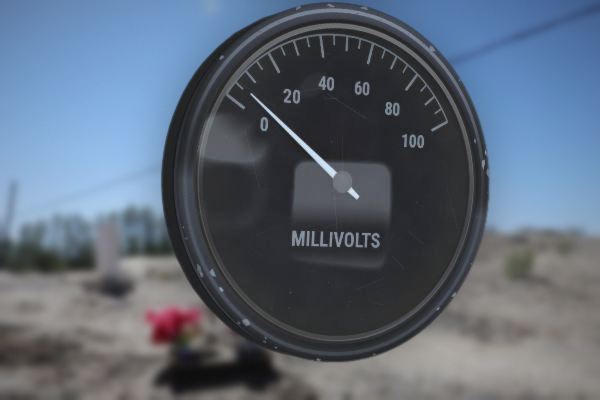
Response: mV 5
